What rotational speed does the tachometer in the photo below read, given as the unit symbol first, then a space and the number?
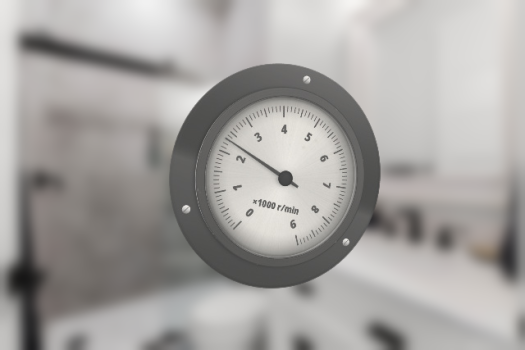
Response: rpm 2300
